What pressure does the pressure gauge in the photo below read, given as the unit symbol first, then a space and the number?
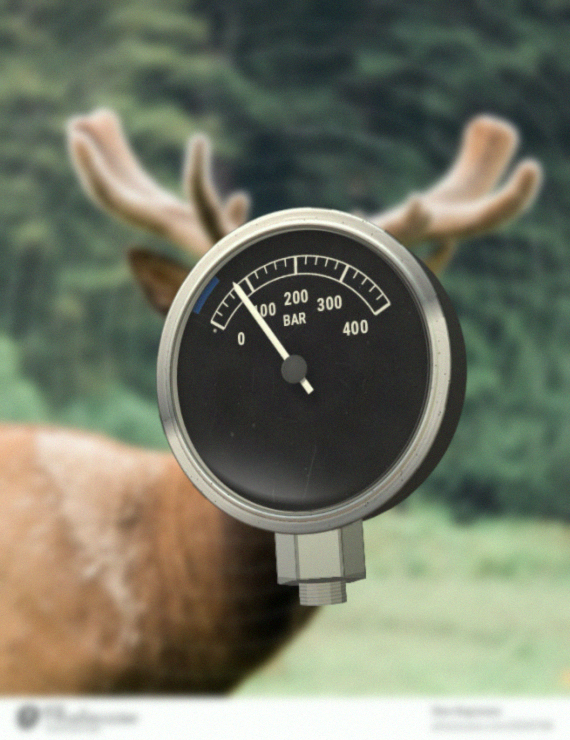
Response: bar 80
